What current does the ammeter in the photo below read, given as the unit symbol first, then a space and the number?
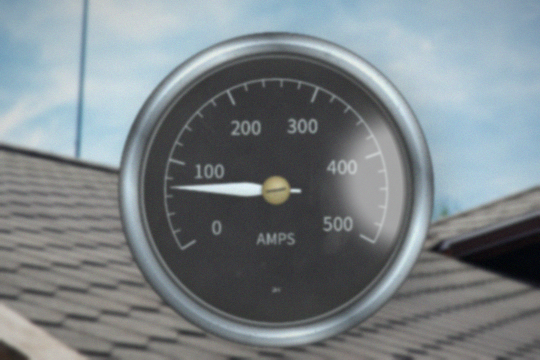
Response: A 70
